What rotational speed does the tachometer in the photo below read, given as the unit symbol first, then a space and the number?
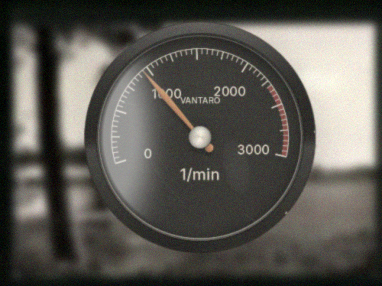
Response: rpm 950
